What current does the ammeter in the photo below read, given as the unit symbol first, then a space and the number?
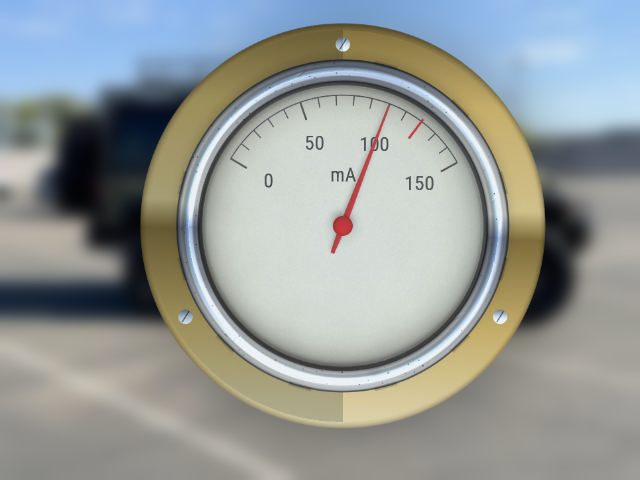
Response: mA 100
